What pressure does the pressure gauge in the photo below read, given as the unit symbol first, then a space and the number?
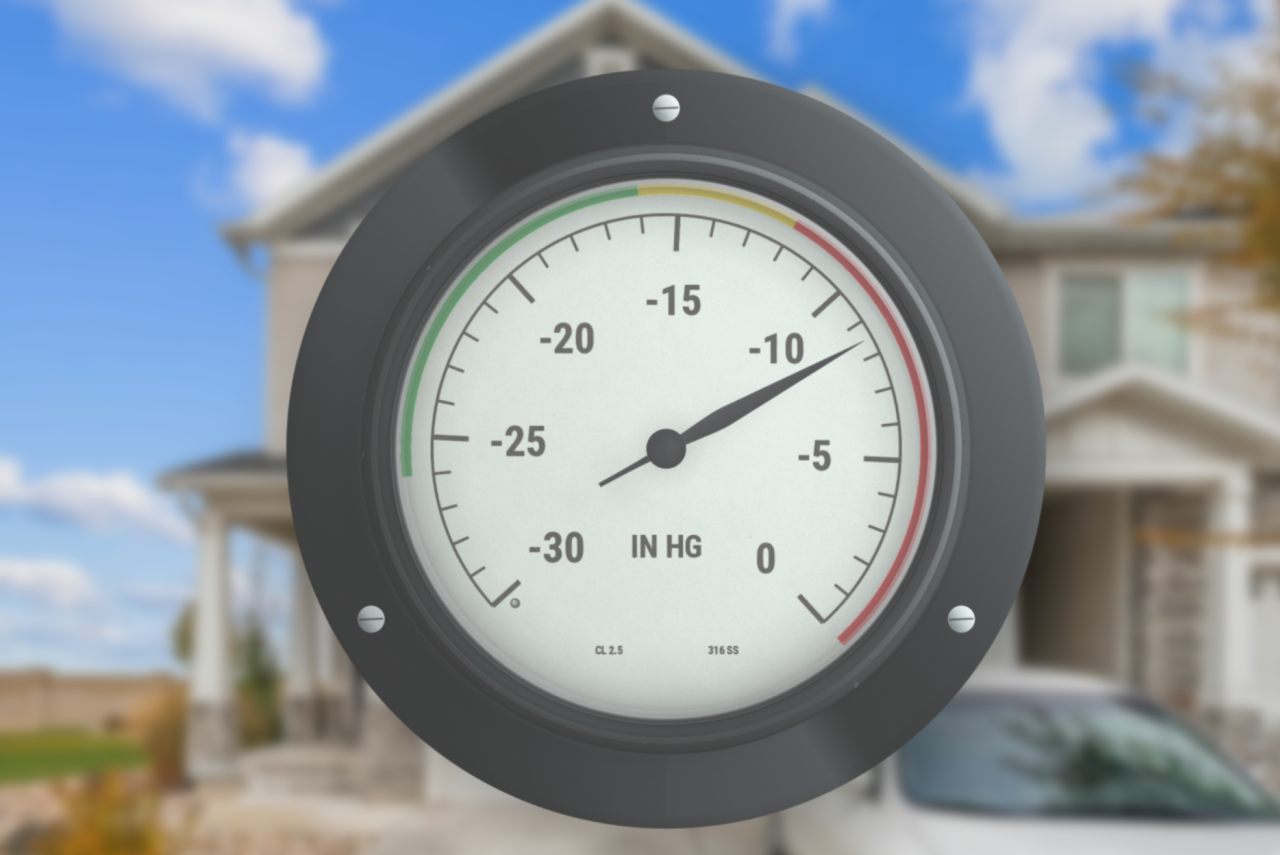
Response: inHg -8.5
